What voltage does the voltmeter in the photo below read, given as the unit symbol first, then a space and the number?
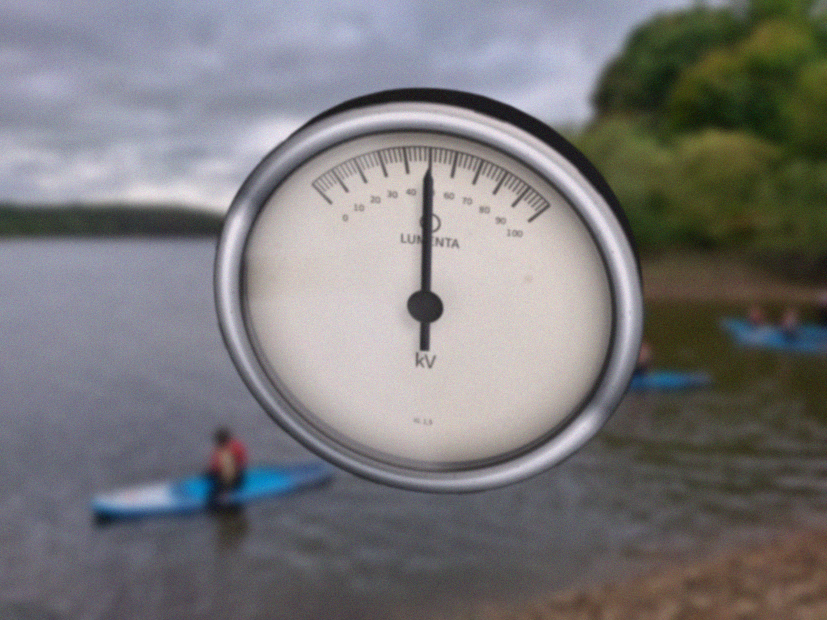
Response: kV 50
